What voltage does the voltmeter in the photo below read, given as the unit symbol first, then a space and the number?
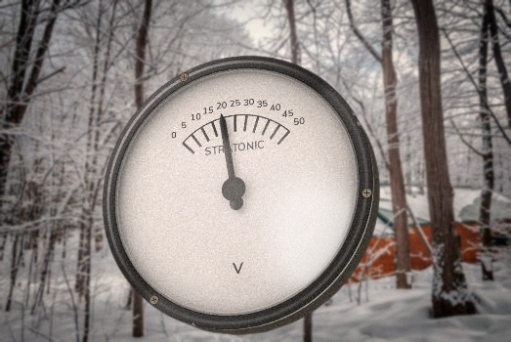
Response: V 20
